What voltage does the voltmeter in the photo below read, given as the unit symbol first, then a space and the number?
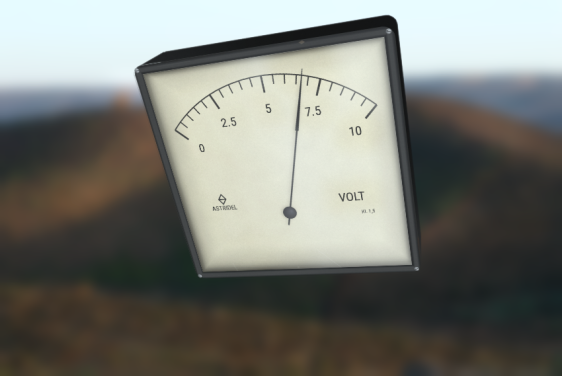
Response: V 6.75
